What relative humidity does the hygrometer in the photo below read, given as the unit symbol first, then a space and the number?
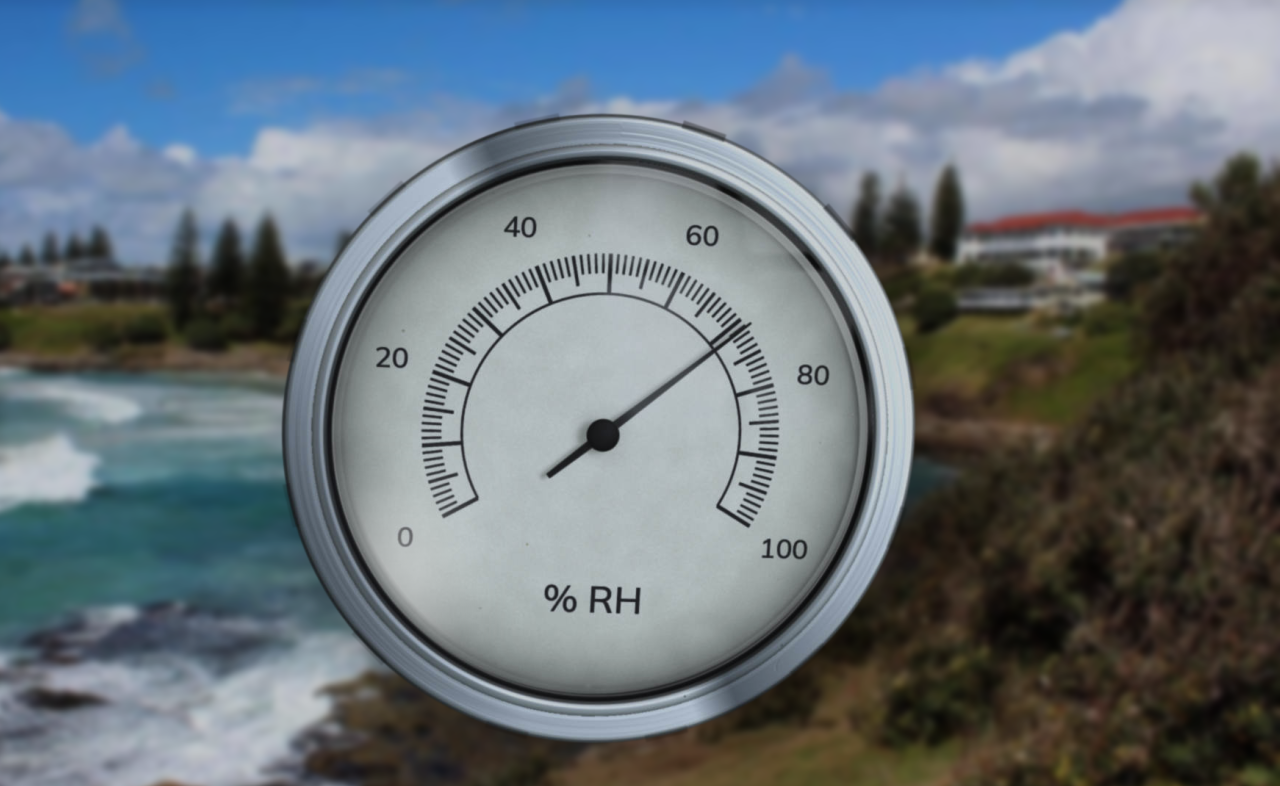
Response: % 71
